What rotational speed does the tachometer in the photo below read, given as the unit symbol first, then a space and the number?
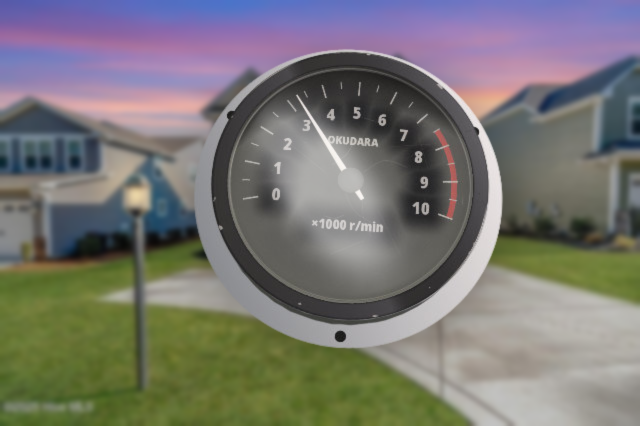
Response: rpm 3250
